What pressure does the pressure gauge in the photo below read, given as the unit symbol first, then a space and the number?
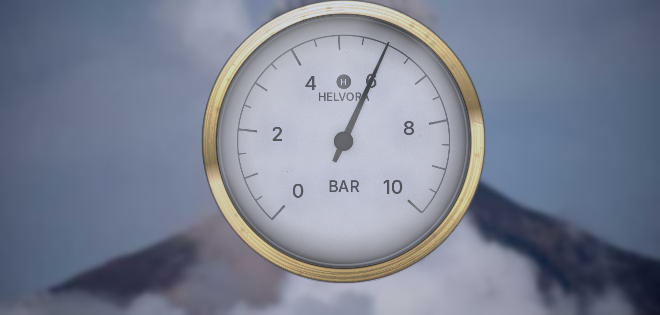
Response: bar 6
